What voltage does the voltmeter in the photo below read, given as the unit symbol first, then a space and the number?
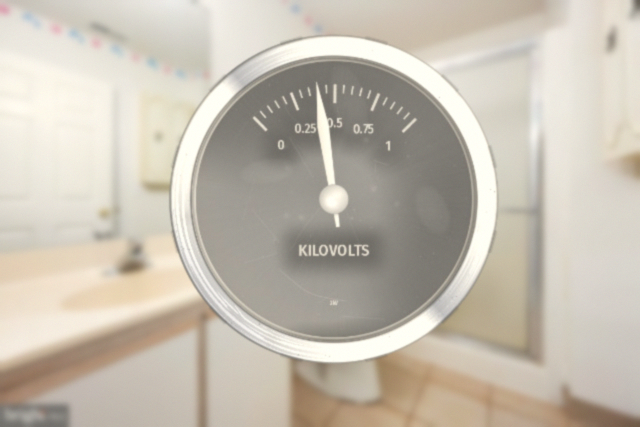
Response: kV 0.4
